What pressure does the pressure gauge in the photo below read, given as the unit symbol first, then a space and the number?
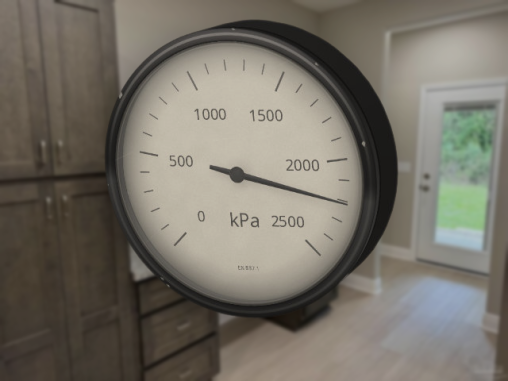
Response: kPa 2200
